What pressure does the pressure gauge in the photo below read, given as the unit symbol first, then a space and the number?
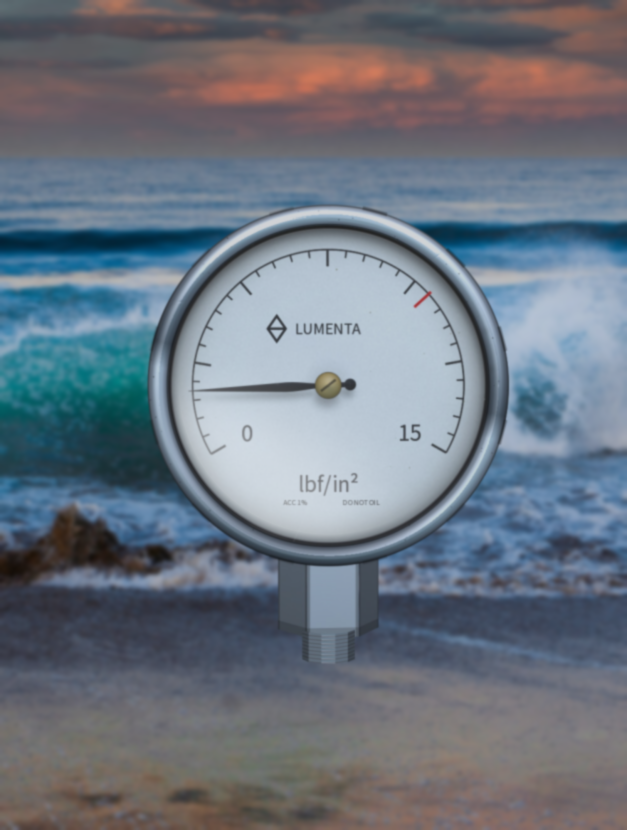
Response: psi 1.75
